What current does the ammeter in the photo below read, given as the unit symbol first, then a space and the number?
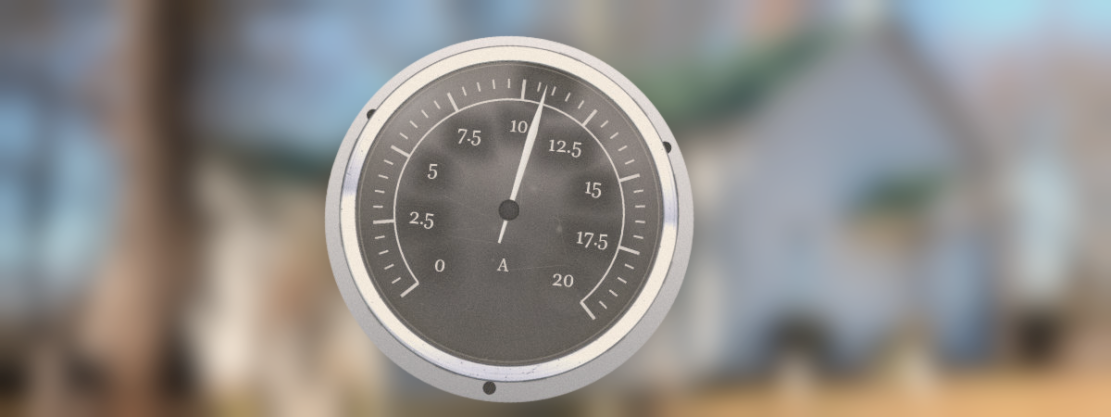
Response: A 10.75
